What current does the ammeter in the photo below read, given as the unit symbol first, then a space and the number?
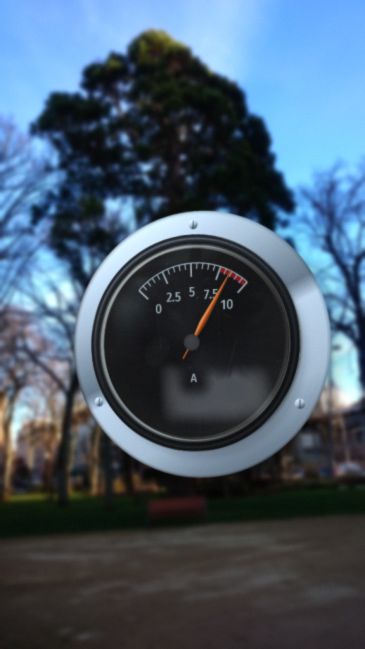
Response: A 8.5
